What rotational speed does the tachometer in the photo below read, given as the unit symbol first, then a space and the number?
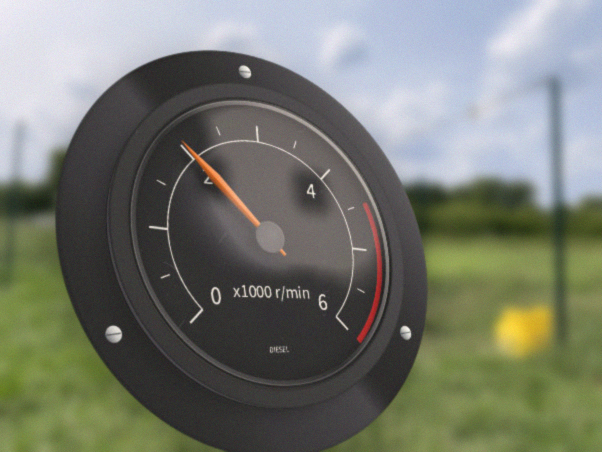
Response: rpm 2000
